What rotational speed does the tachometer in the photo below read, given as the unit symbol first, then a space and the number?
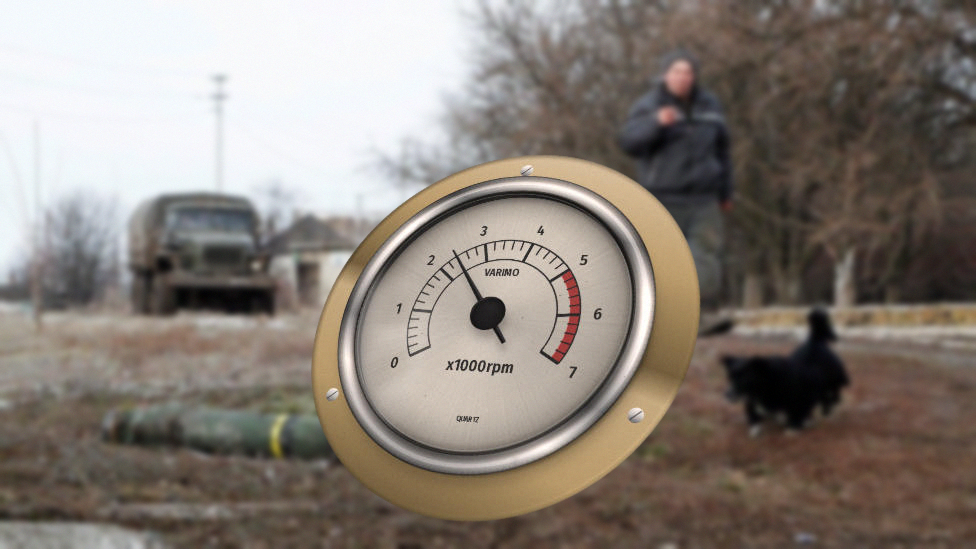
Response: rpm 2400
